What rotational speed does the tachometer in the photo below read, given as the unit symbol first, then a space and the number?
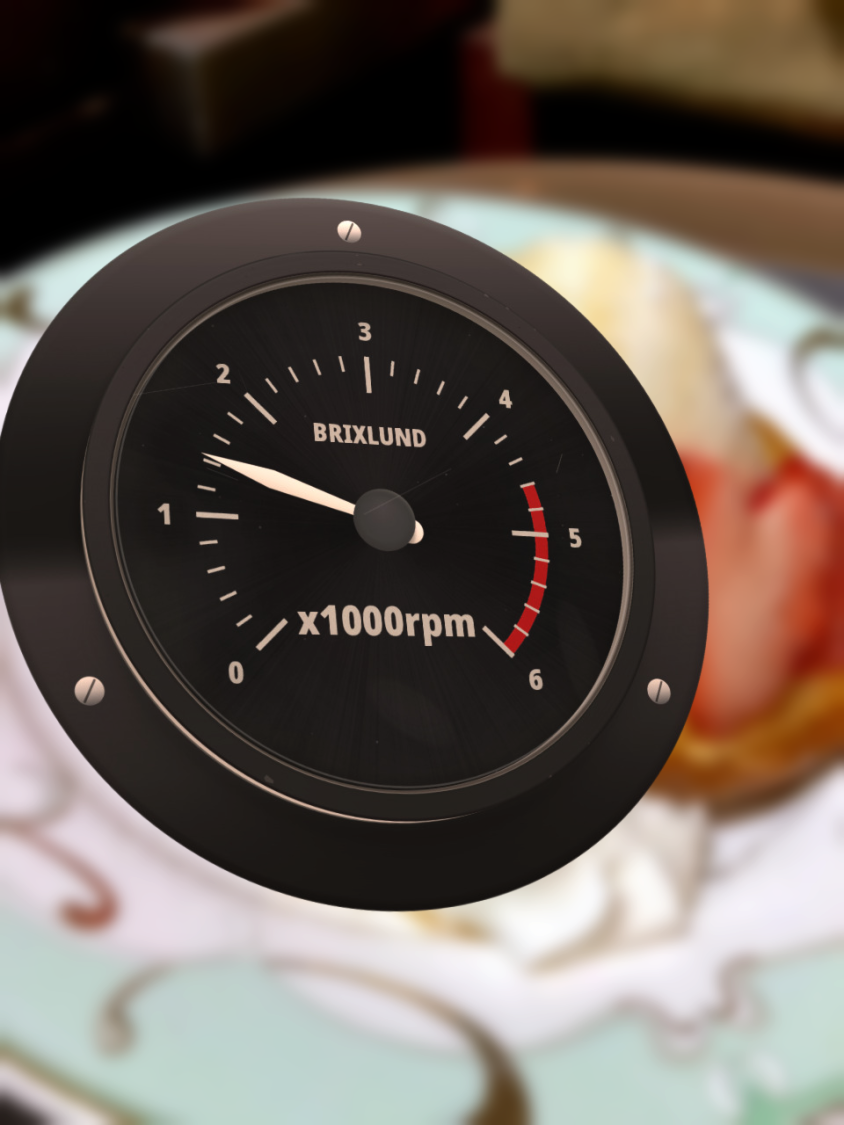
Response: rpm 1400
